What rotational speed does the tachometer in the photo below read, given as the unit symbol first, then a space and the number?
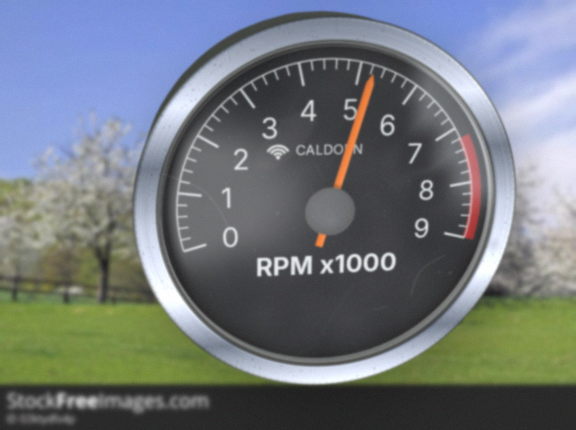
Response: rpm 5200
